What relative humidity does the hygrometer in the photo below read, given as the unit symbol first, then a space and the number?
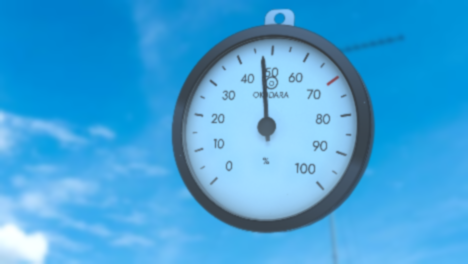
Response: % 47.5
